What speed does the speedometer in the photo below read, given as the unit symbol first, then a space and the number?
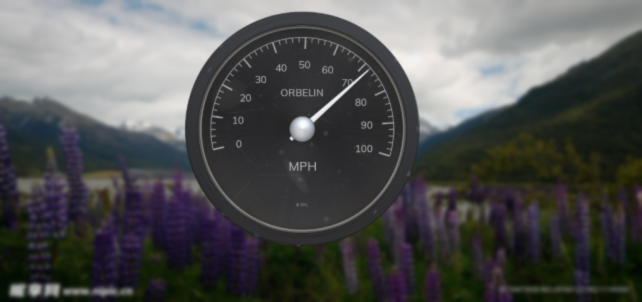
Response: mph 72
